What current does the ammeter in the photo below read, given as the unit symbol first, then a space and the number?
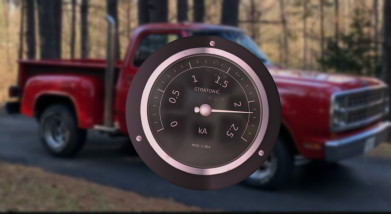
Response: kA 2.15
